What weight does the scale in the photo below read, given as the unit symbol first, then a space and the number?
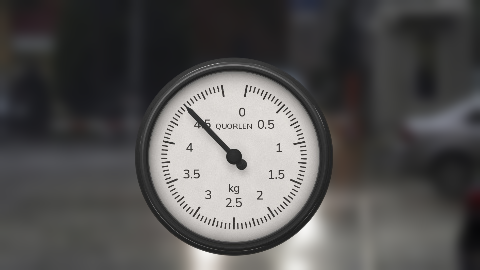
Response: kg 4.5
